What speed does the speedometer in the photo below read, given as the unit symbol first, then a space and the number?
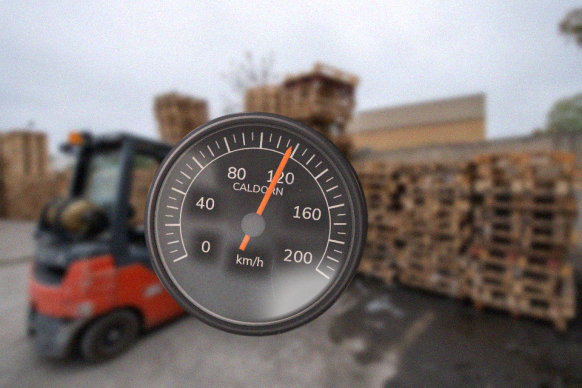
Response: km/h 117.5
